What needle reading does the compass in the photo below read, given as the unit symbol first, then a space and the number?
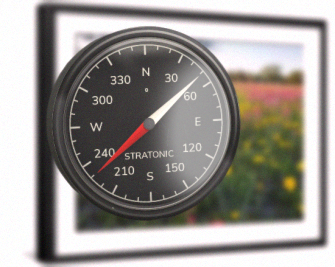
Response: ° 230
